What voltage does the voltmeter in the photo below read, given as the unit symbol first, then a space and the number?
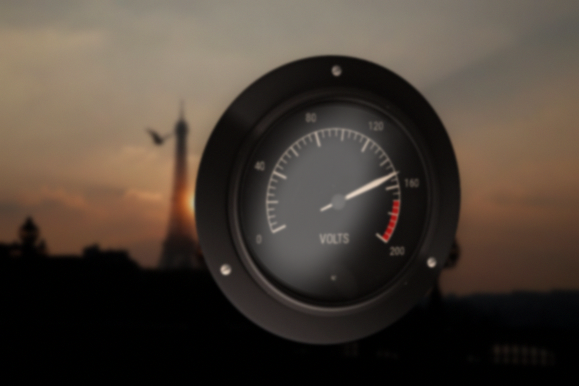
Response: V 150
